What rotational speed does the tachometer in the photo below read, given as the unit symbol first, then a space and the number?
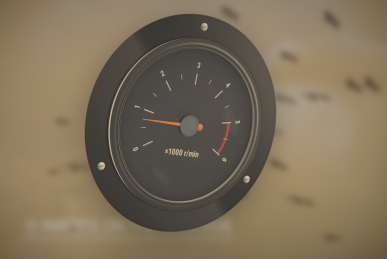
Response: rpm 750
